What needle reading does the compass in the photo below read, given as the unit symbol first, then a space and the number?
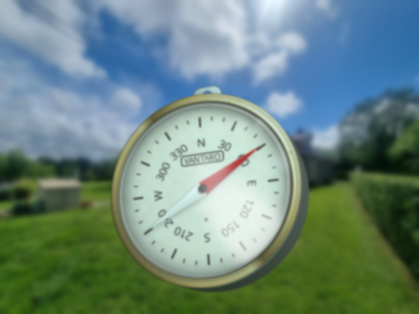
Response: ° 60
